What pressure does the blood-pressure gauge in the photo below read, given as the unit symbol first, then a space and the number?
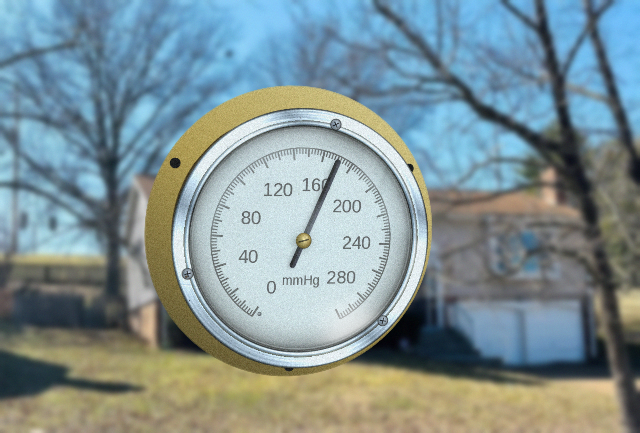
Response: mmHg 170
